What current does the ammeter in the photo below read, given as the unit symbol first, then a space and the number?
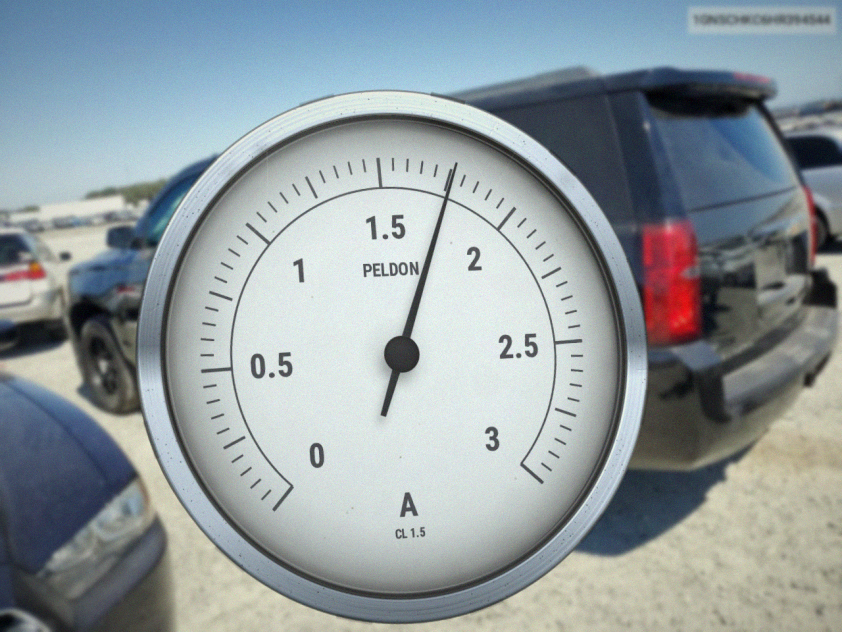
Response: A 1.75
